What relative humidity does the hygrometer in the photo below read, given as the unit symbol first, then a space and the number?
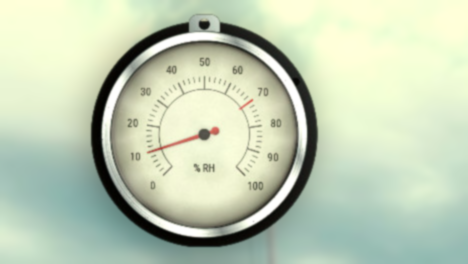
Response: % 10
